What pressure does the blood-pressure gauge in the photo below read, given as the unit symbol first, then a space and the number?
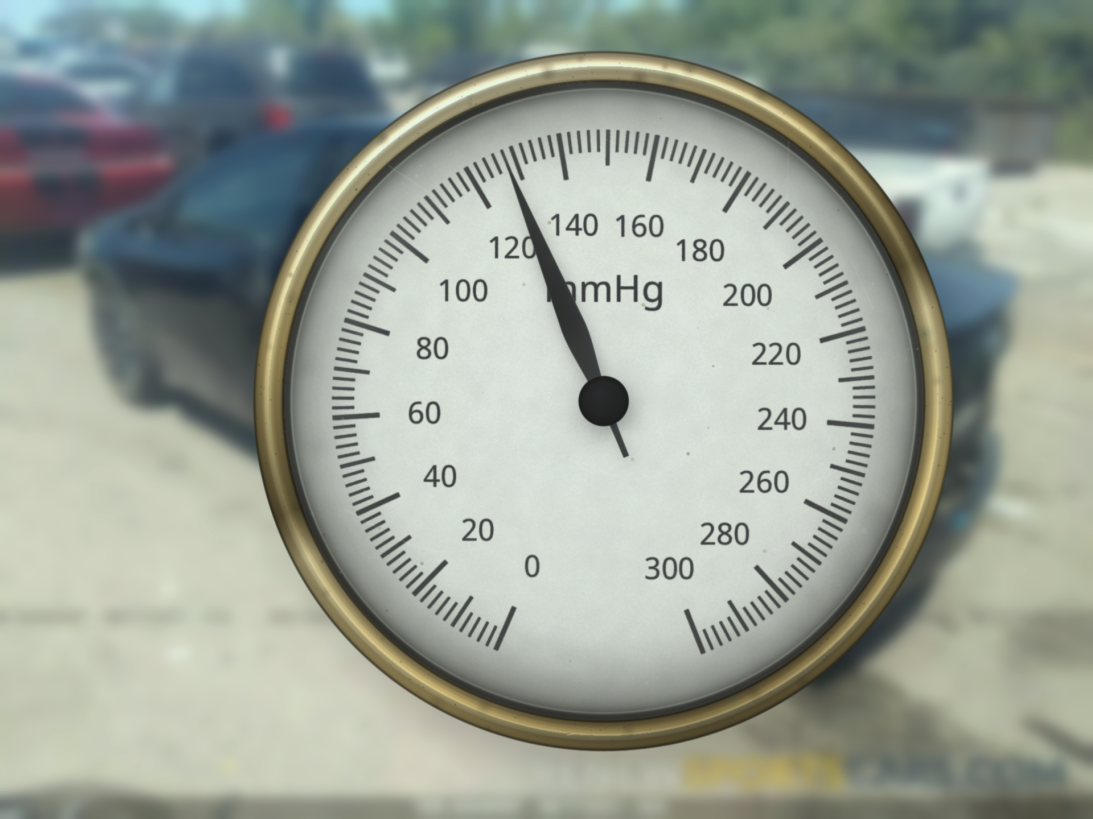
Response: mmHg 128
